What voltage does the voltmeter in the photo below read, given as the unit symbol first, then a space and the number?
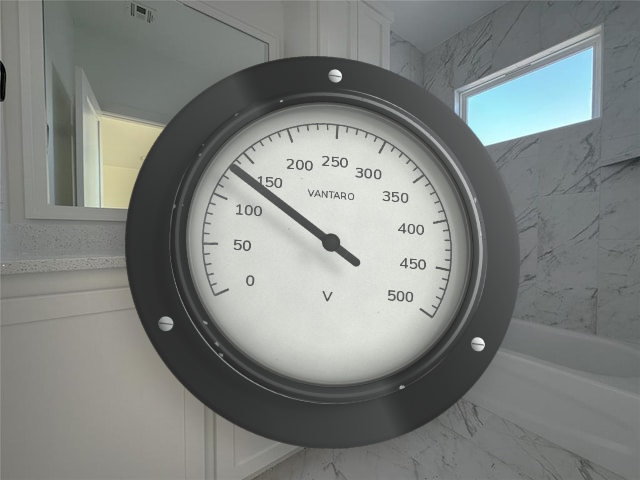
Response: V 130
